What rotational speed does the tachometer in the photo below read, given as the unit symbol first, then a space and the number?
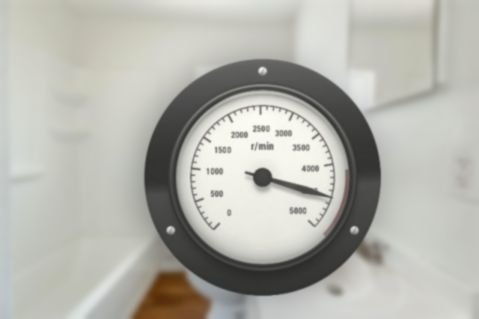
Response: rpm 4500
